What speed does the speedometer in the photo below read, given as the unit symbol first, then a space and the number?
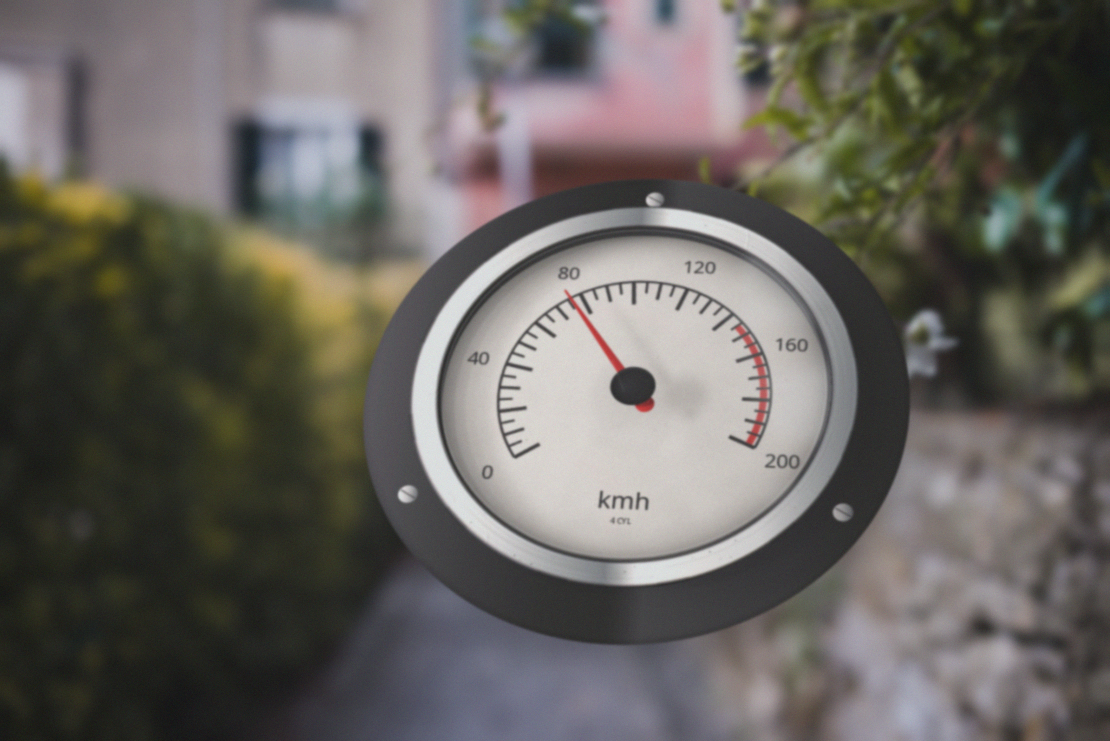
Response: km/h 75
